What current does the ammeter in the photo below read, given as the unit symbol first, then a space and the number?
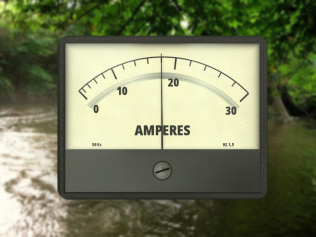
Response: A 18
